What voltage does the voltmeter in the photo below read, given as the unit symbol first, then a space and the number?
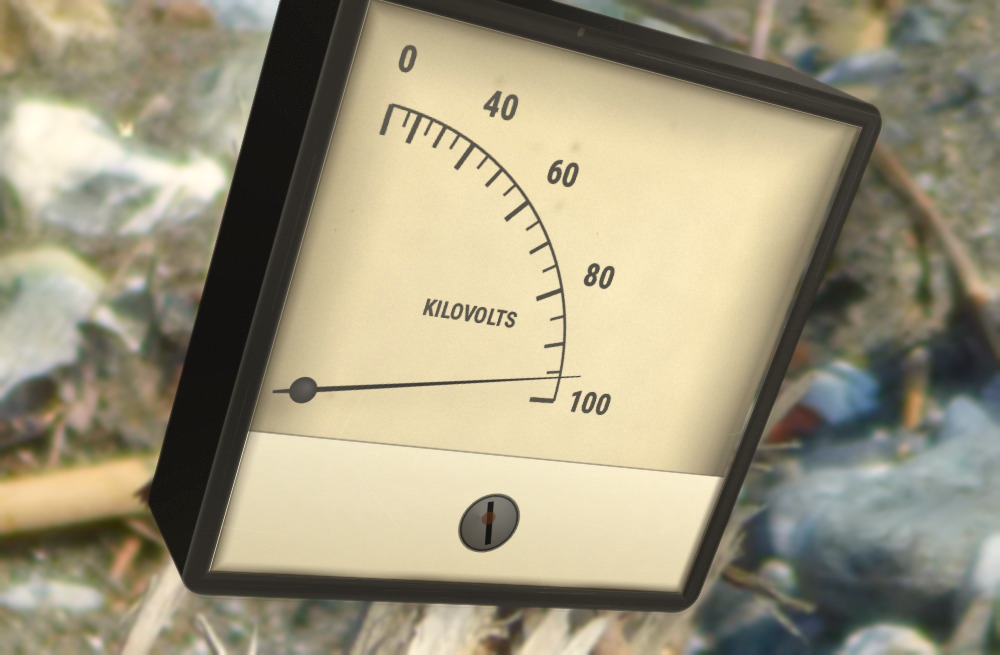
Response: kV 95
